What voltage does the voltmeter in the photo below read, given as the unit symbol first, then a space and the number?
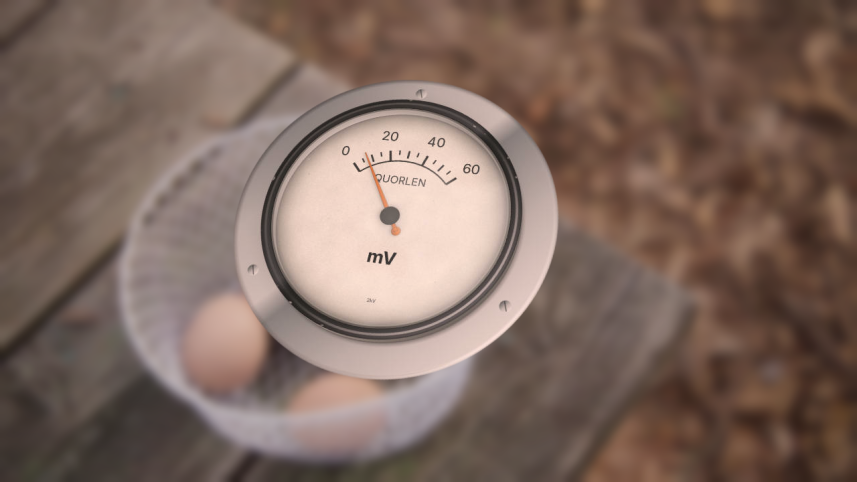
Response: mV 7.5
